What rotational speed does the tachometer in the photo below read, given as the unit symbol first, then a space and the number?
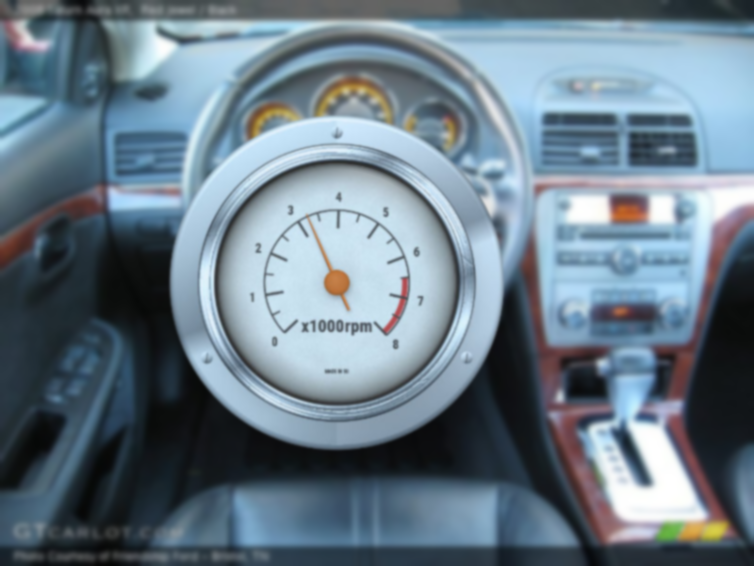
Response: rpm 3250
